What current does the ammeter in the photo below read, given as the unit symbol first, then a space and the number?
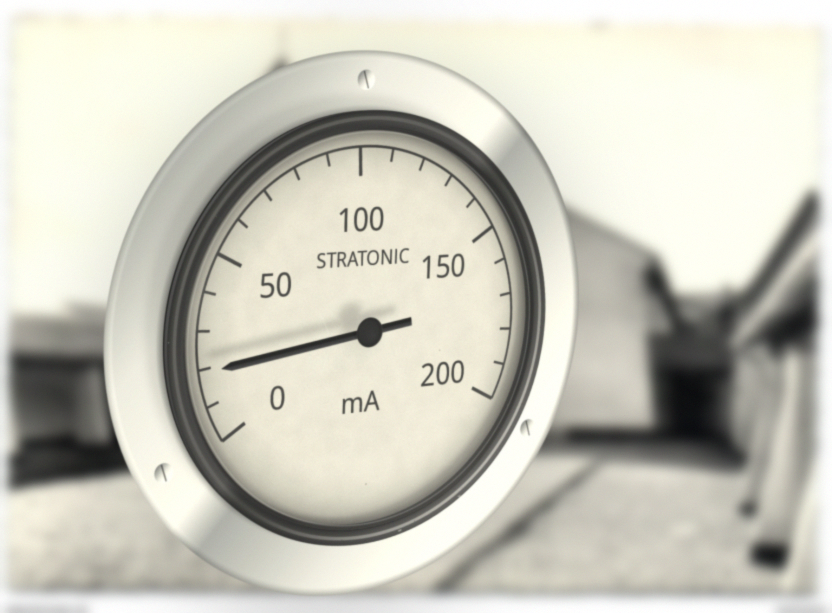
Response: mA 20
